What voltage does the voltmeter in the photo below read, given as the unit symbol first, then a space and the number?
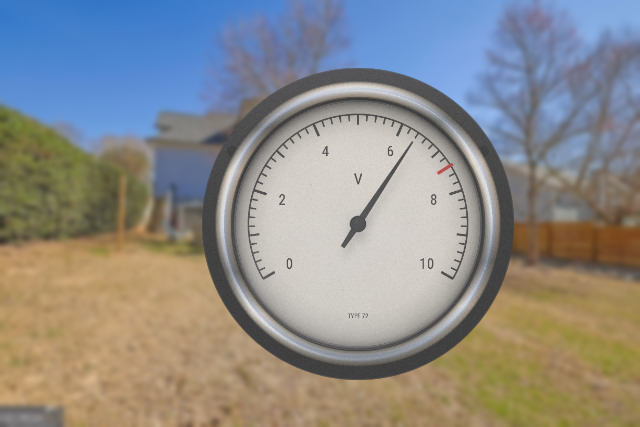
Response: V 6.4
